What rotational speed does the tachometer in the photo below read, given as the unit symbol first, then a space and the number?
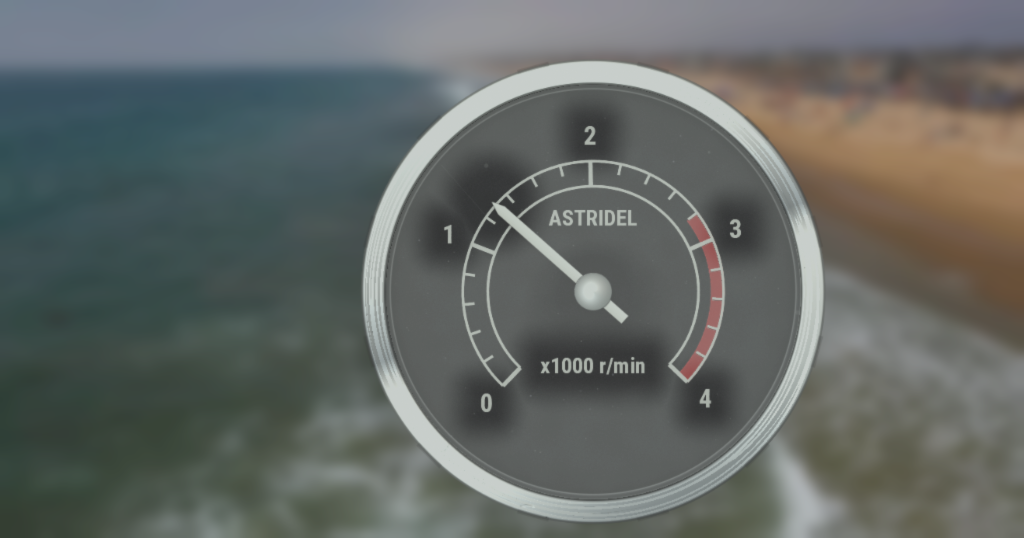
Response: rpm 1300
